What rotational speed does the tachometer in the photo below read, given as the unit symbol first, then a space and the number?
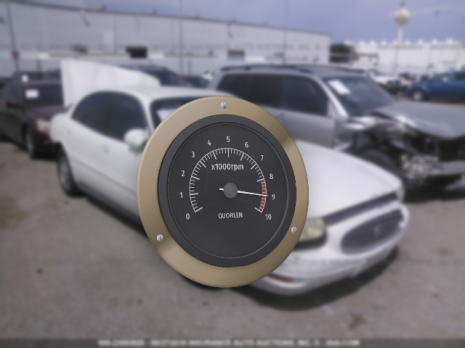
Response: rpm 9000
